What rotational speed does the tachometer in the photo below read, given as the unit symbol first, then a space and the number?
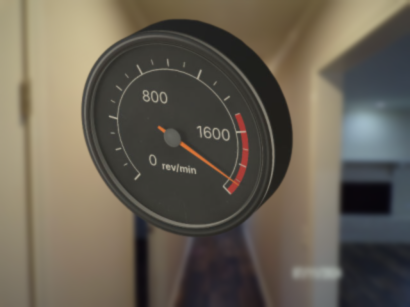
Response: rpm 1900
